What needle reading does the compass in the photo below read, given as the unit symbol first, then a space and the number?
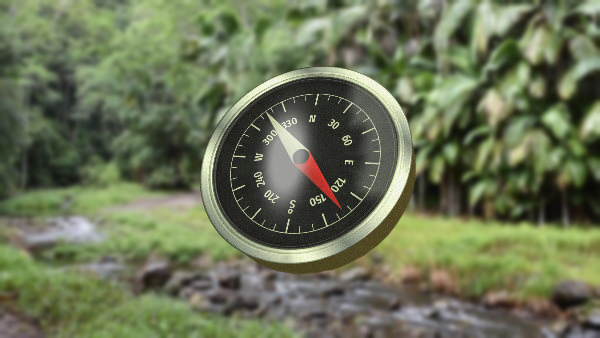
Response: ° 135
